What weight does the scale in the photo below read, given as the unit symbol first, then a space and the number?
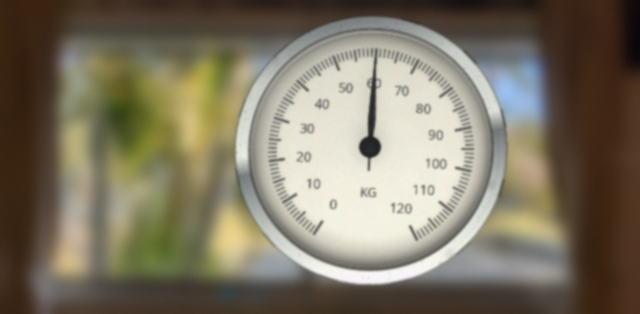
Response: kg 60
